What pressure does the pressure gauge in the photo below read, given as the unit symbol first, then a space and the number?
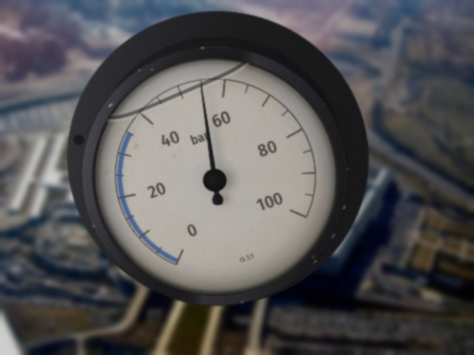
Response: bar 55
